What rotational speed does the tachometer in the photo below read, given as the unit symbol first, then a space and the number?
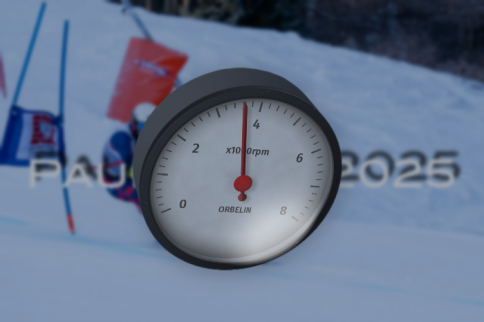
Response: rpm 3600
